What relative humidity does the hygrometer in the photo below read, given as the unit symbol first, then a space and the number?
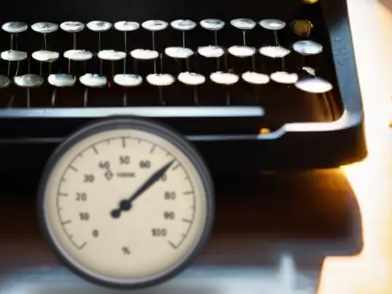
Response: % 67.5
